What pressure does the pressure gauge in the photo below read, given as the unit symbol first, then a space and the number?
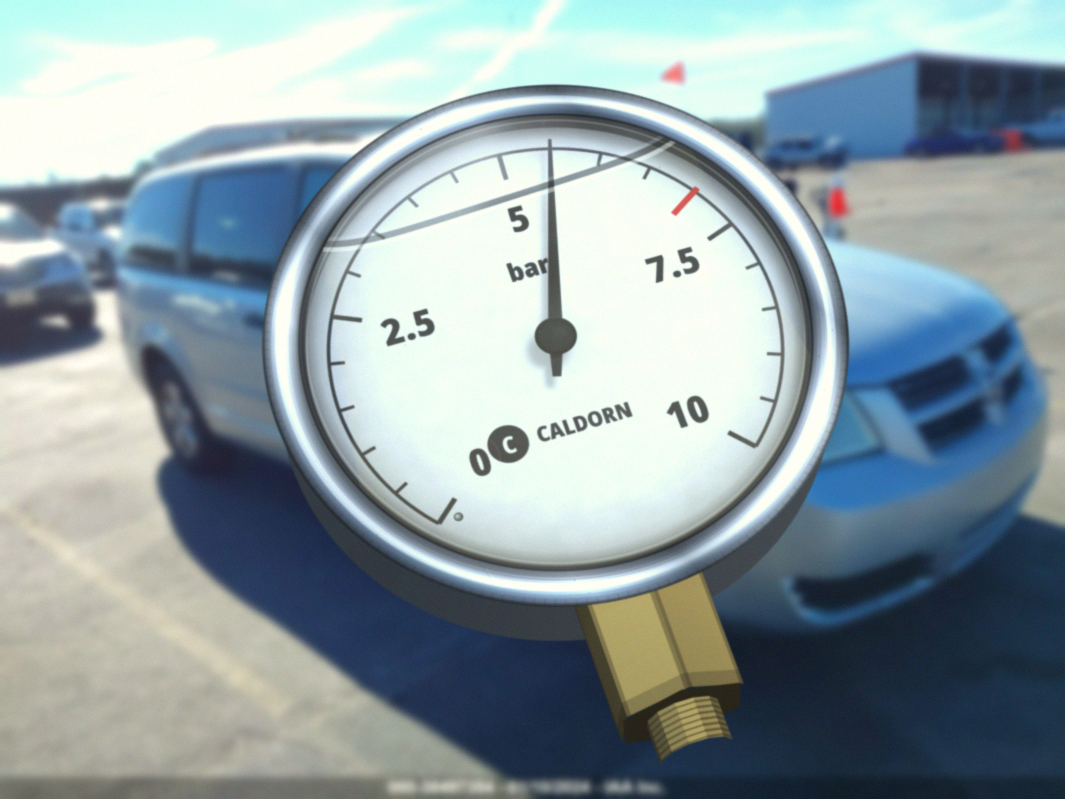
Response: bar 5.5
